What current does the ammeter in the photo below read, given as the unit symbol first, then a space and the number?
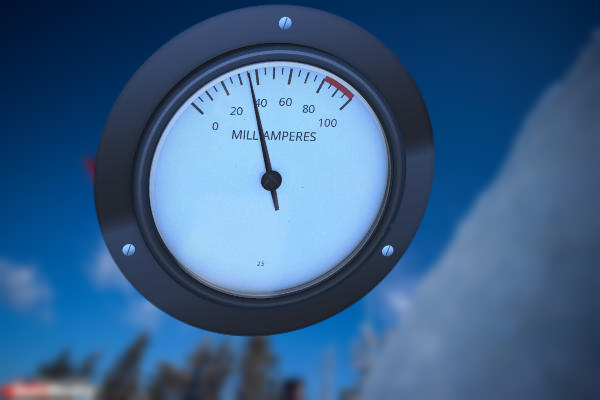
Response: mA 35
